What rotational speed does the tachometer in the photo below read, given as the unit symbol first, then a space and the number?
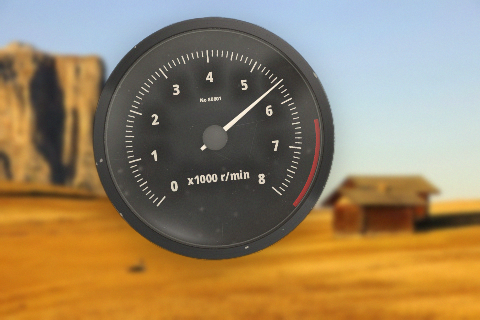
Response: rpm 5600
